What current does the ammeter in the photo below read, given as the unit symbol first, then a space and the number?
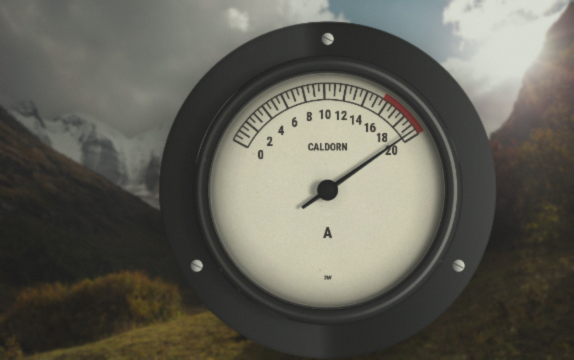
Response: A 19.5
